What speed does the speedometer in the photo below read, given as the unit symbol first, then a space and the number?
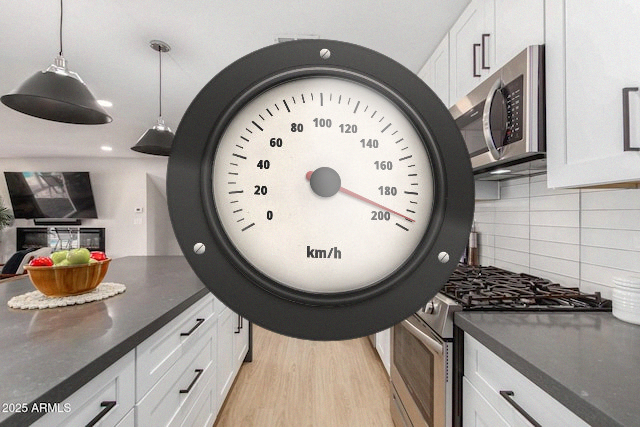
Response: km/h 195
